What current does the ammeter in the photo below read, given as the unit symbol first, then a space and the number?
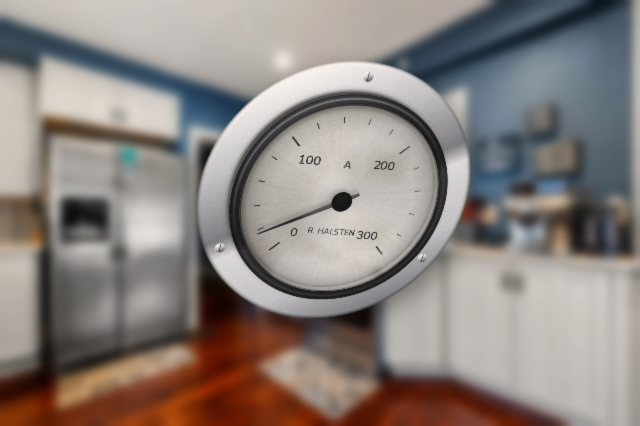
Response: A 20
